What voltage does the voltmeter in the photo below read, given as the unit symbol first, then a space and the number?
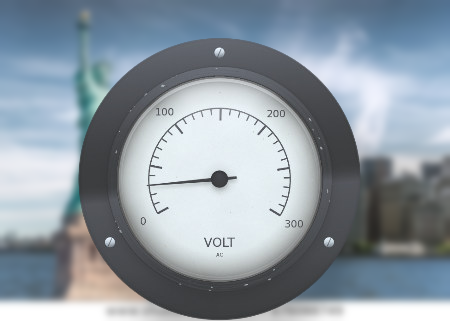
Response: V 30
